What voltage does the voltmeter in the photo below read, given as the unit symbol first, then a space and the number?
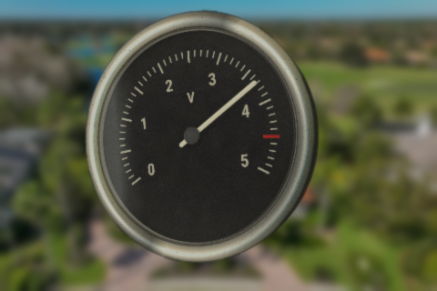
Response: V 3.7
